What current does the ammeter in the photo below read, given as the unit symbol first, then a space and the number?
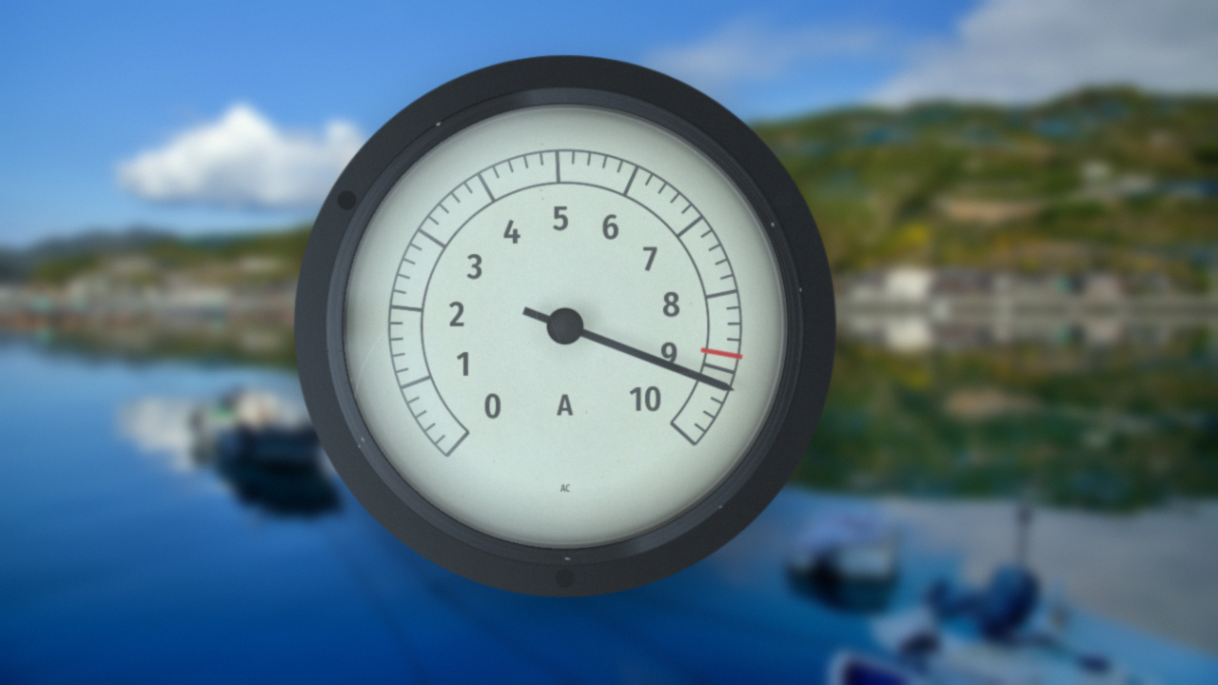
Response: A 9.2
